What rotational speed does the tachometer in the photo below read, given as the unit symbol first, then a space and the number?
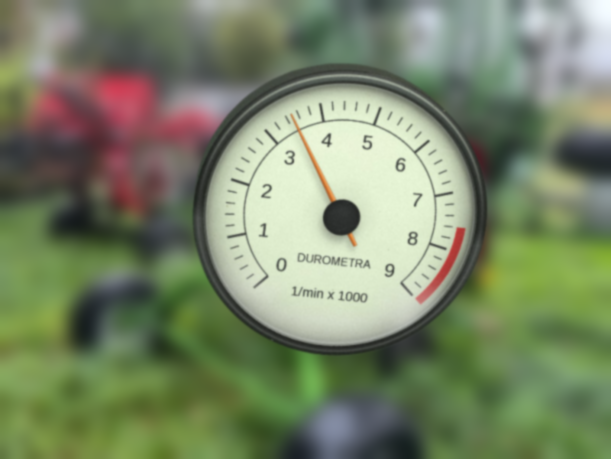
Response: rpm 3500
